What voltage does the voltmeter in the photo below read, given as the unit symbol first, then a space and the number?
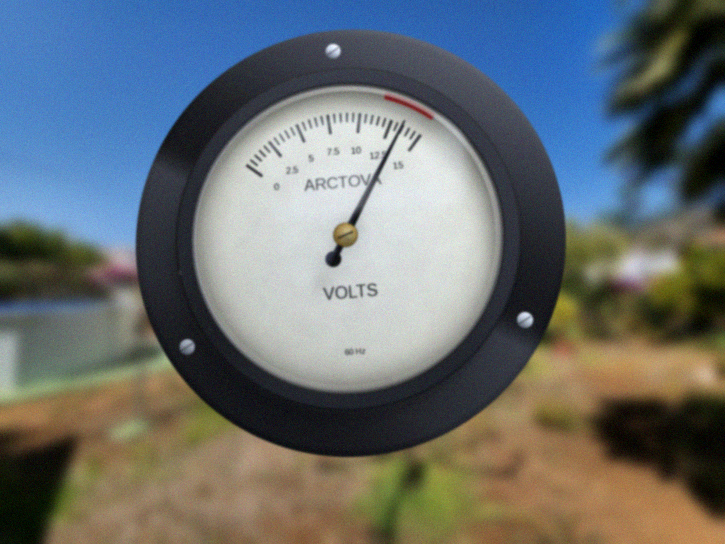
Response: V 13.5
